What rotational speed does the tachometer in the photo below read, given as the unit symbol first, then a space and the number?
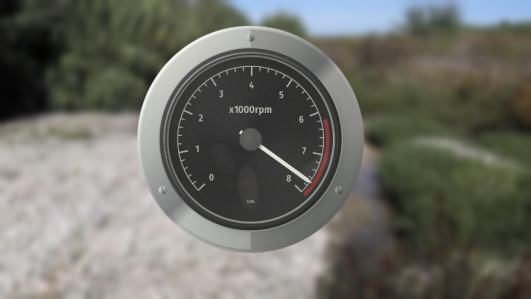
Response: rpm 7700
